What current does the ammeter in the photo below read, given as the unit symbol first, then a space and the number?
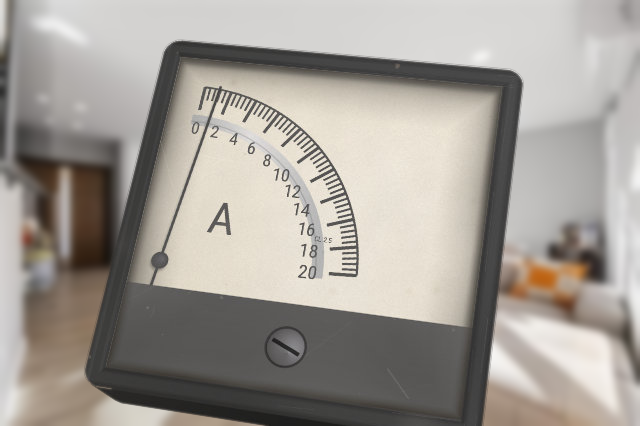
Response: A 1.2
